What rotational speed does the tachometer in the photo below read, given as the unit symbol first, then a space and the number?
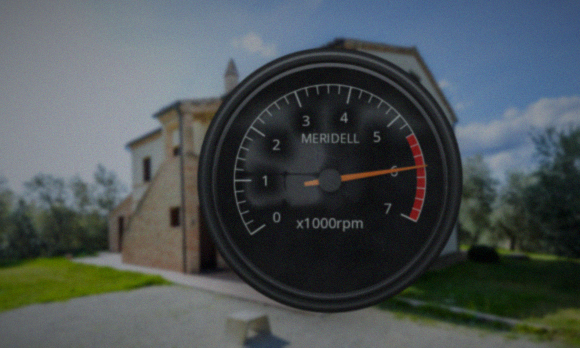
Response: rpm 6000
